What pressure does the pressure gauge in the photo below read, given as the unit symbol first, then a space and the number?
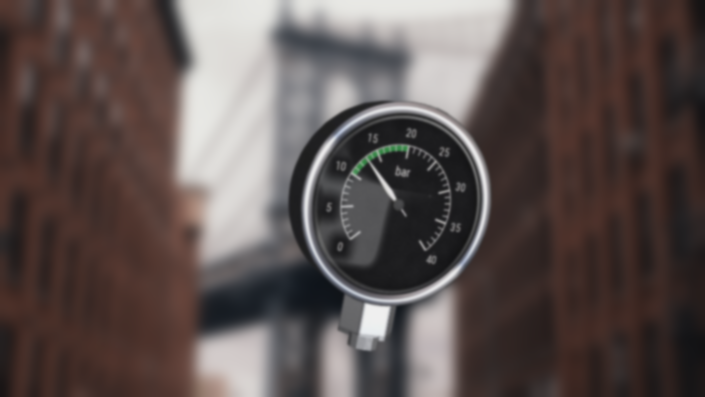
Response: bar 13
